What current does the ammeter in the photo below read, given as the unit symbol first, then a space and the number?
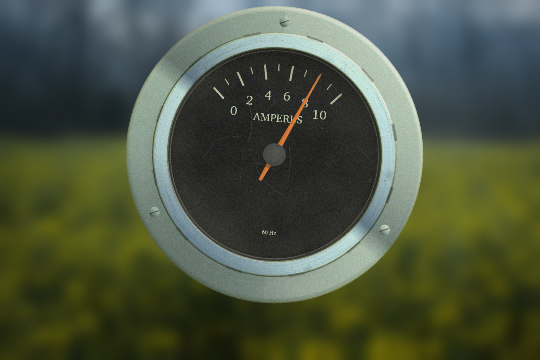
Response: A 8
